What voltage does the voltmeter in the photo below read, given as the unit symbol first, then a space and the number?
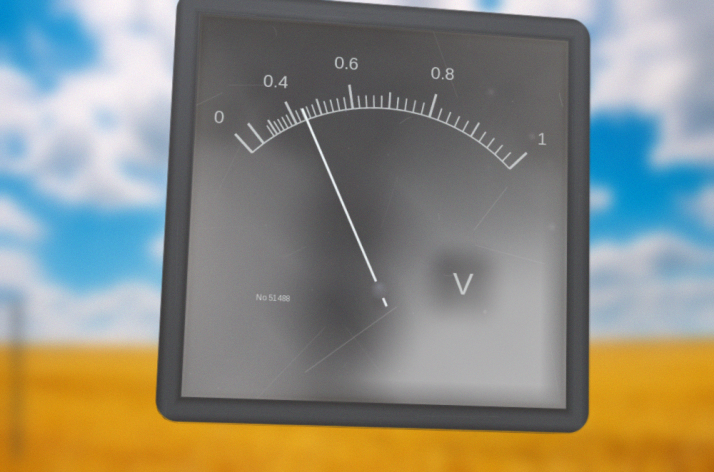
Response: V 0.44
